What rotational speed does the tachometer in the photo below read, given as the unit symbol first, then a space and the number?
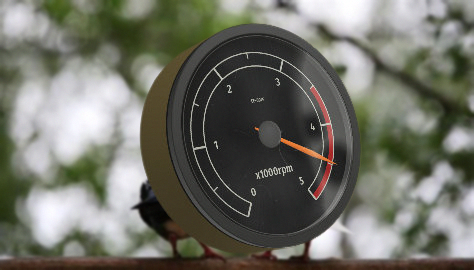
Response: rpm 4500
